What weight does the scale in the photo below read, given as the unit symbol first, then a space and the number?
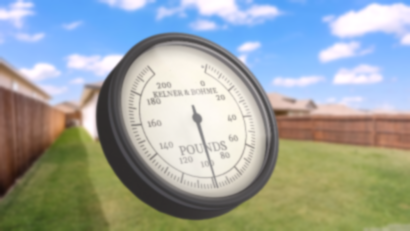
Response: lb 100
